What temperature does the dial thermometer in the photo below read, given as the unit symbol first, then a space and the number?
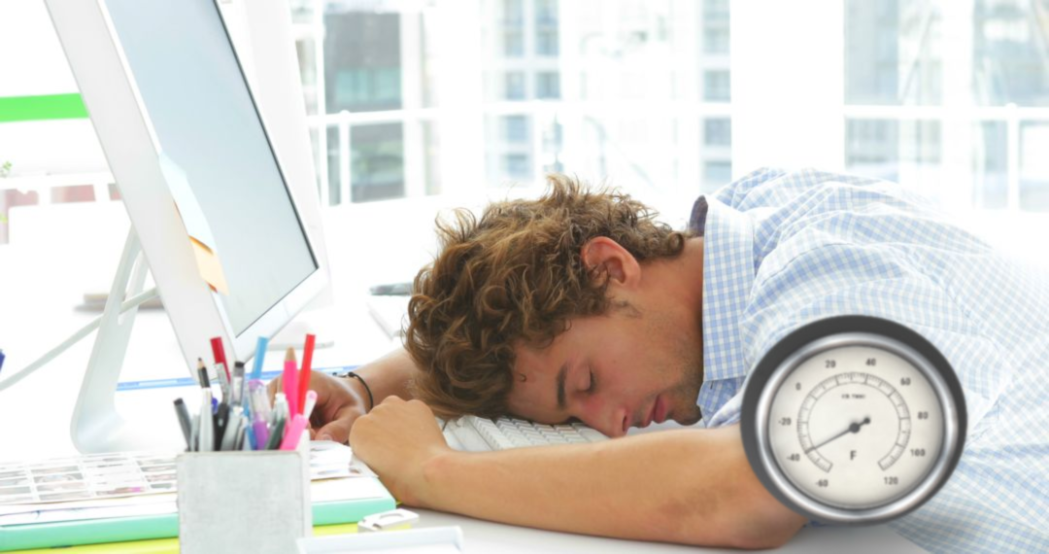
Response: °F -40
